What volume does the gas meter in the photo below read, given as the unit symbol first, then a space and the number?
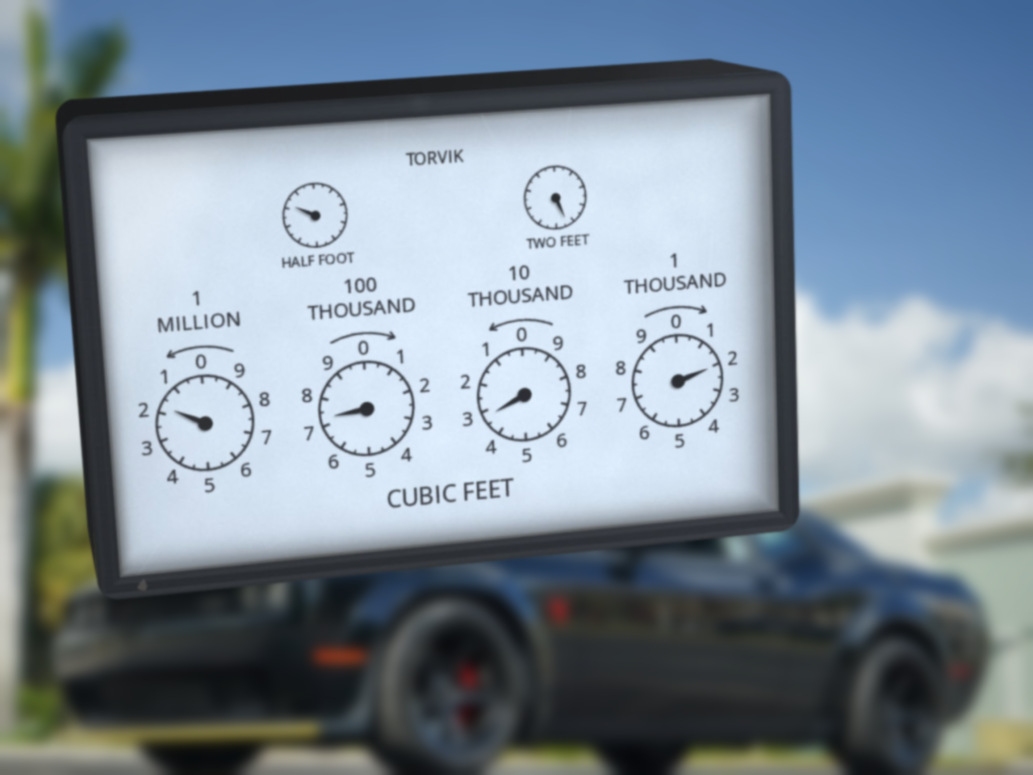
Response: ft³ 173200
